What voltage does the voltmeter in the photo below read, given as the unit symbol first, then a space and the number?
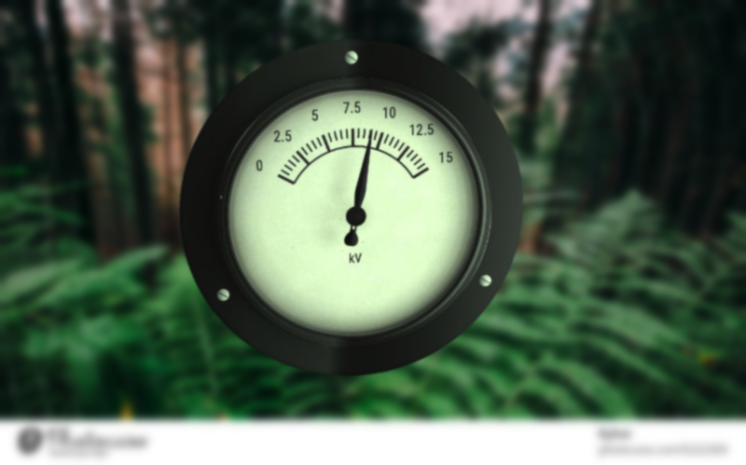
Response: kV 9
